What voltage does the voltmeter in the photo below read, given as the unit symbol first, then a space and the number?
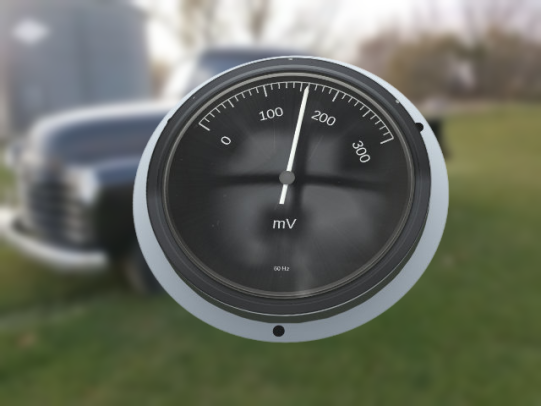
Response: mV 160
